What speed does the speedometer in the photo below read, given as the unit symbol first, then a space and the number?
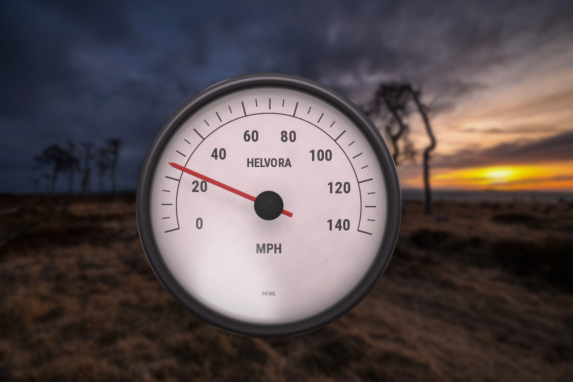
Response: mph 25
